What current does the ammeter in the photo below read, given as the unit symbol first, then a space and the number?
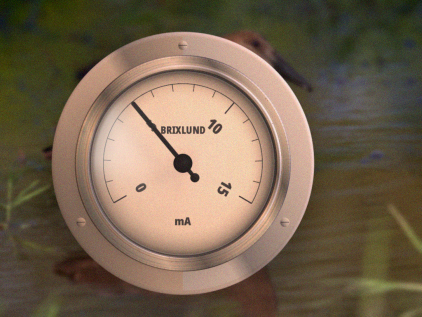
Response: mA 5
